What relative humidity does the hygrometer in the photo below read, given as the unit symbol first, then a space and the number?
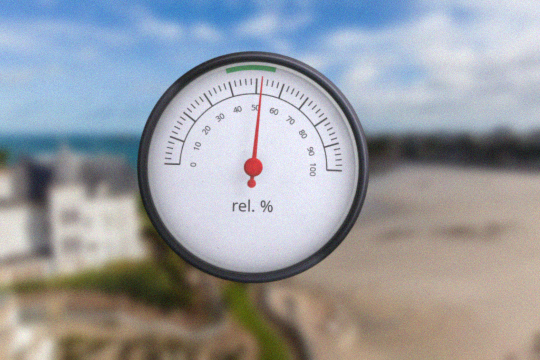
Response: % 52
